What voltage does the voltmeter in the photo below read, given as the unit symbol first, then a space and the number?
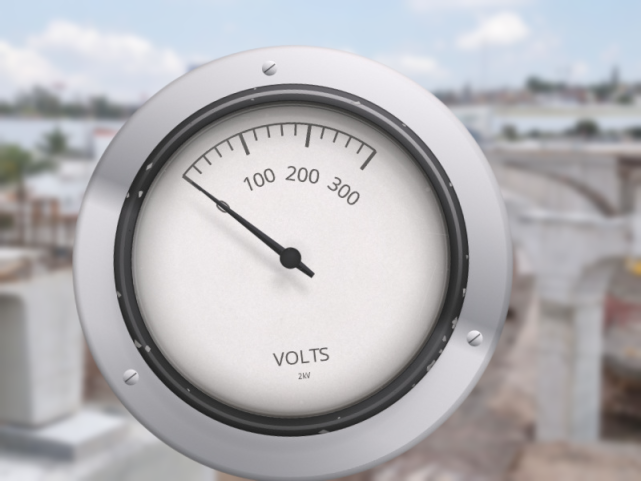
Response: V 0
